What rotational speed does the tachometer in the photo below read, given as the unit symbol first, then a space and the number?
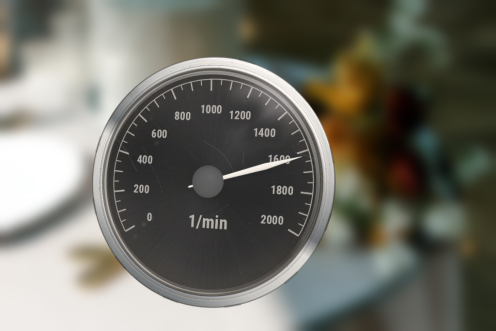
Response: rpm 1625
